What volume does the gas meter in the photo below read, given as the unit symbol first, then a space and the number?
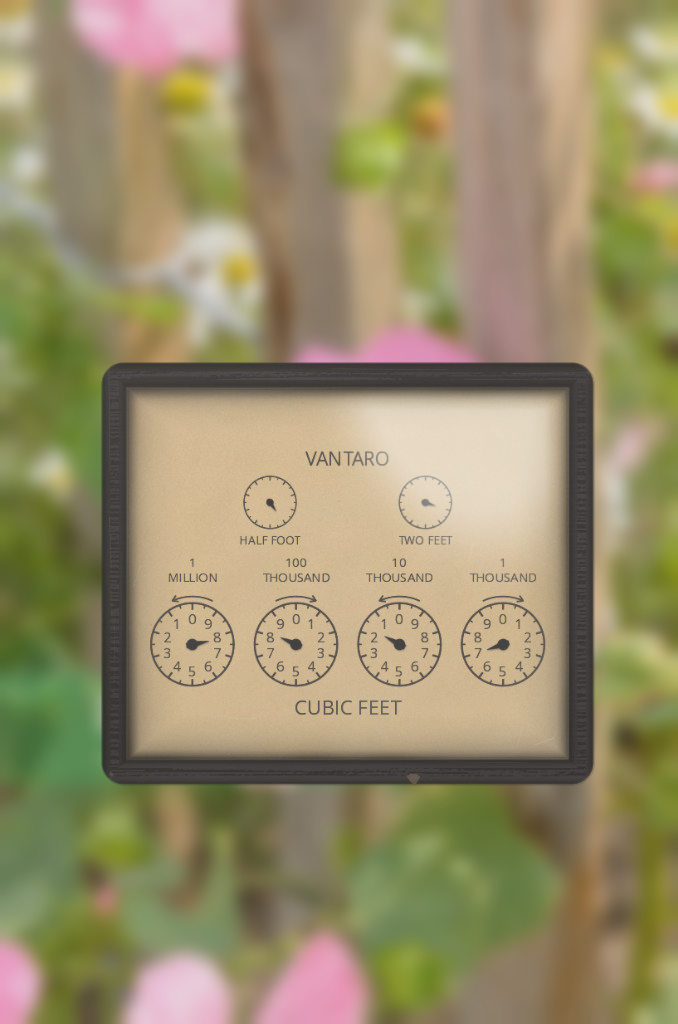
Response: ft³ 781700
